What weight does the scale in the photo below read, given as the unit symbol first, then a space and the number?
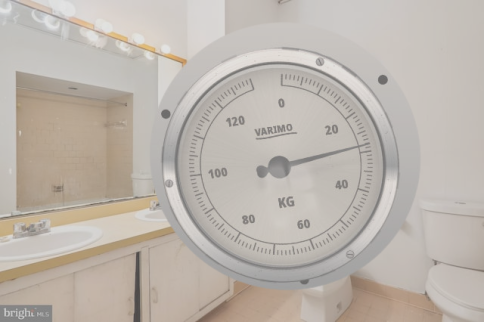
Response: kg 28
